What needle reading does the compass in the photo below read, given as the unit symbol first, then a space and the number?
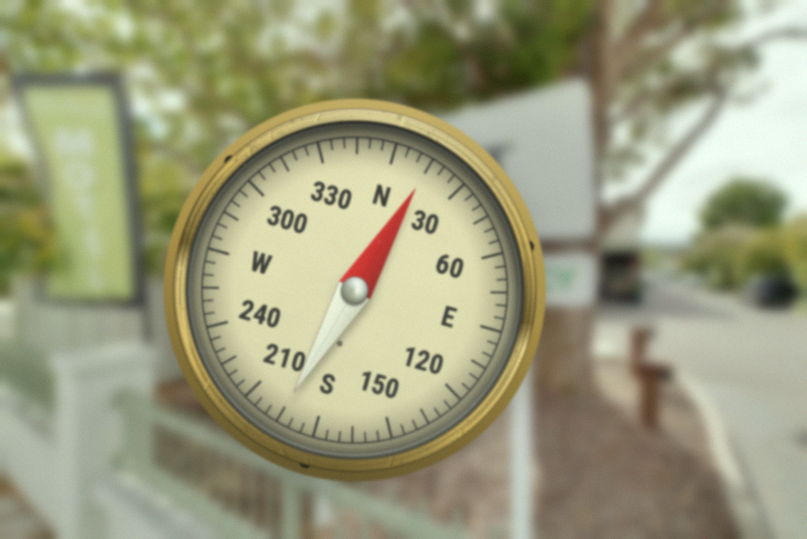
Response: ° 15
